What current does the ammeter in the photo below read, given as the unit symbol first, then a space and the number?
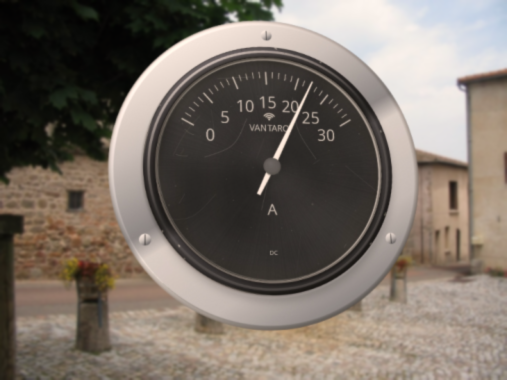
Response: A 22
